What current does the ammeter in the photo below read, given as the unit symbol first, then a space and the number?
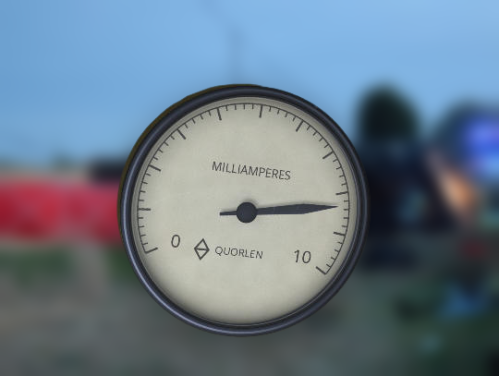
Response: mA 8.3
